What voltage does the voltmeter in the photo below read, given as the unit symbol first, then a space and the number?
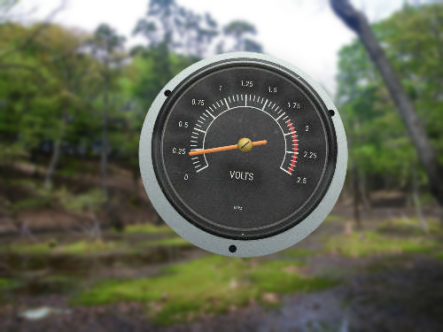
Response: V 0.2
